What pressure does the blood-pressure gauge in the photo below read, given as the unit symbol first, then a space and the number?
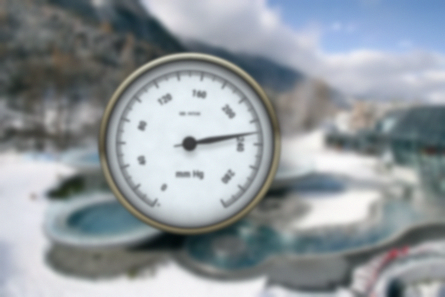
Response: mmHg 230
